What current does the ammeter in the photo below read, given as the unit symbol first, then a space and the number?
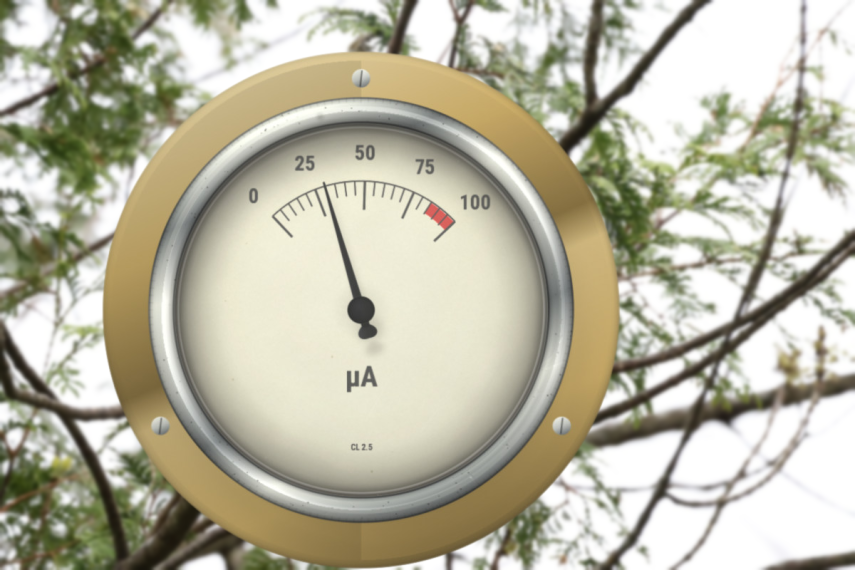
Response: µA 30
